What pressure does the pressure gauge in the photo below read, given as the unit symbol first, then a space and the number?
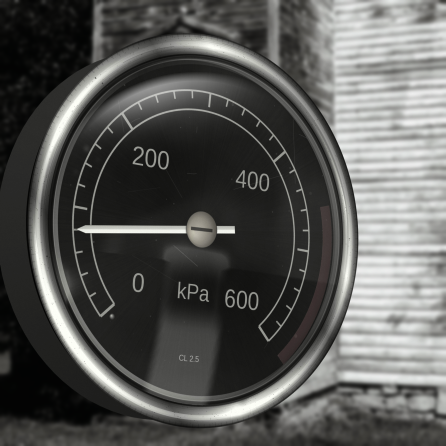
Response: kPa 80
